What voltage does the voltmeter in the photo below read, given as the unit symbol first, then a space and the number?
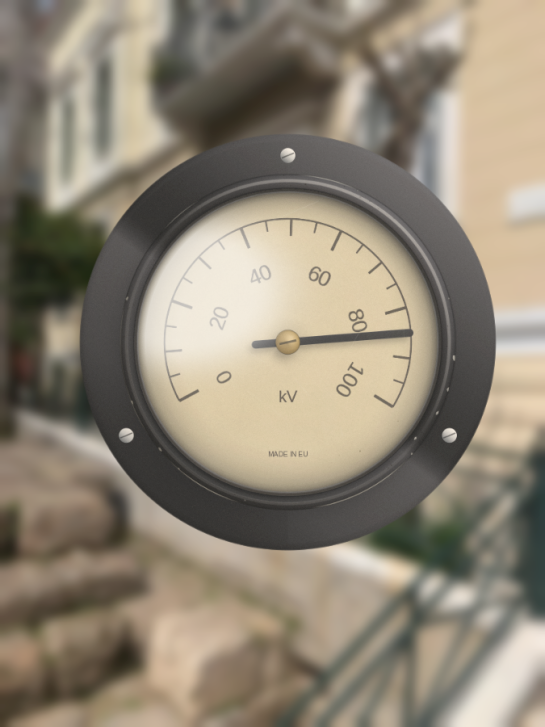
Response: kV 85
